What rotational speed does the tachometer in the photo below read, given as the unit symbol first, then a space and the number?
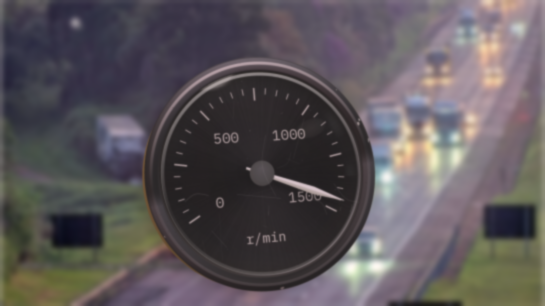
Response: rpm 1450
